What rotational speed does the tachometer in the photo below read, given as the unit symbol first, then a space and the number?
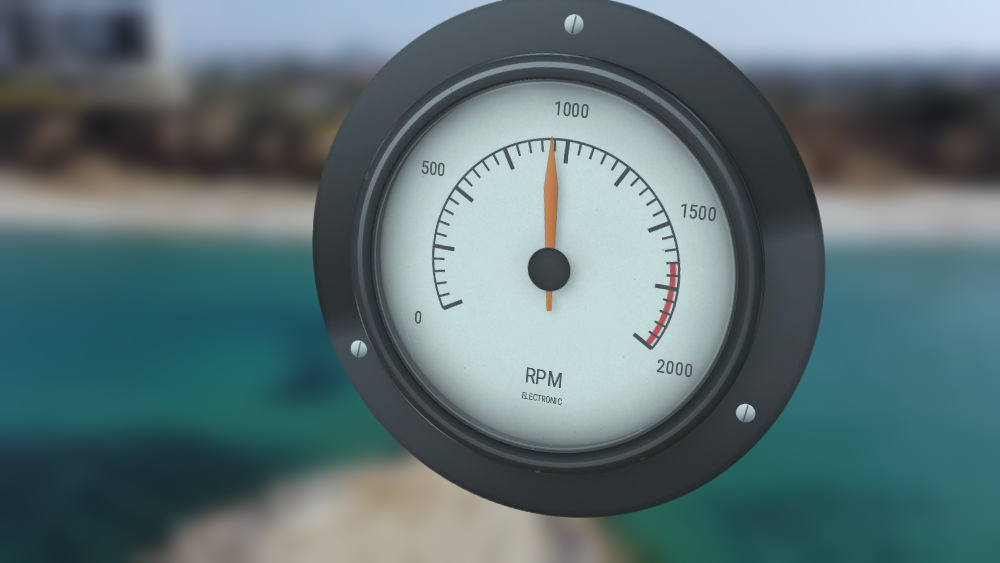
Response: rpm 950
